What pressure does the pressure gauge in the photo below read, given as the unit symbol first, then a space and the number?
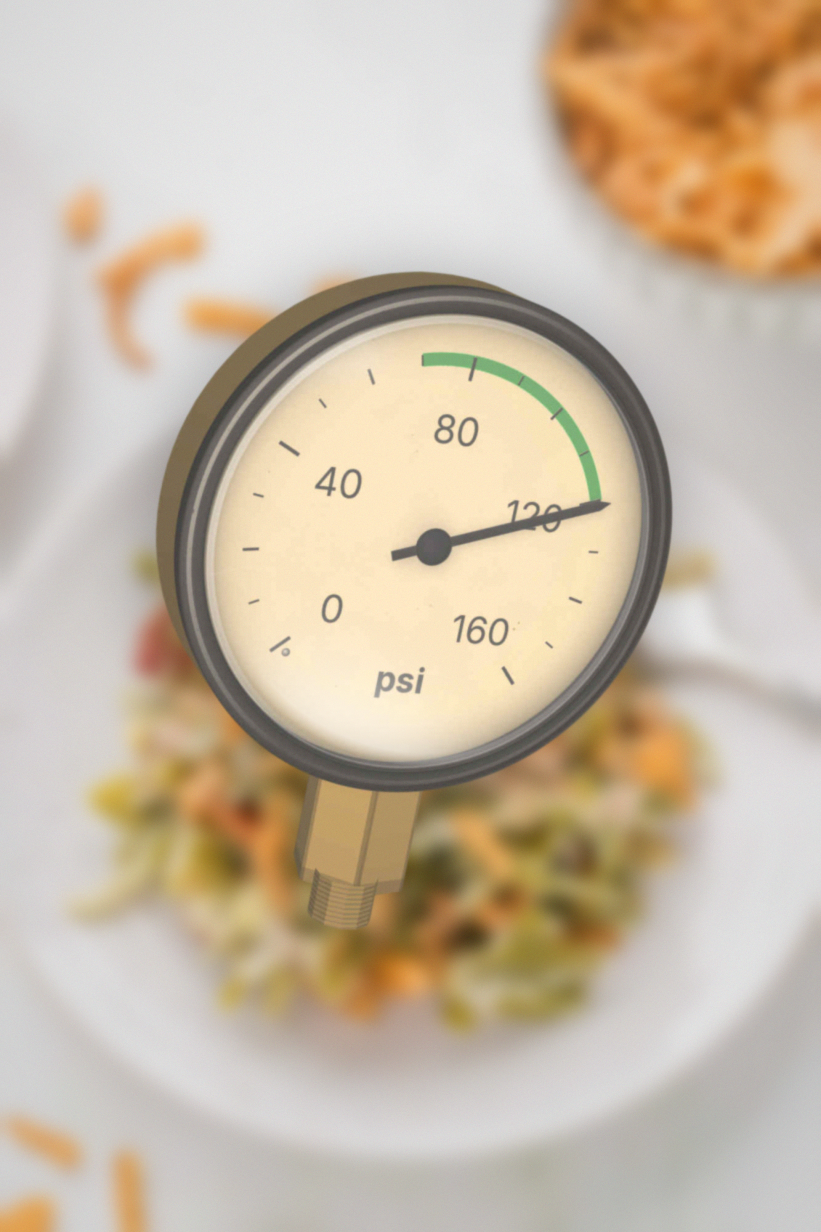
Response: psi 120
